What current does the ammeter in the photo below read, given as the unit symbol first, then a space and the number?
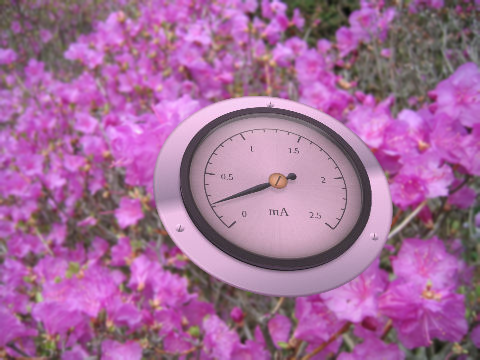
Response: mA 0.2
